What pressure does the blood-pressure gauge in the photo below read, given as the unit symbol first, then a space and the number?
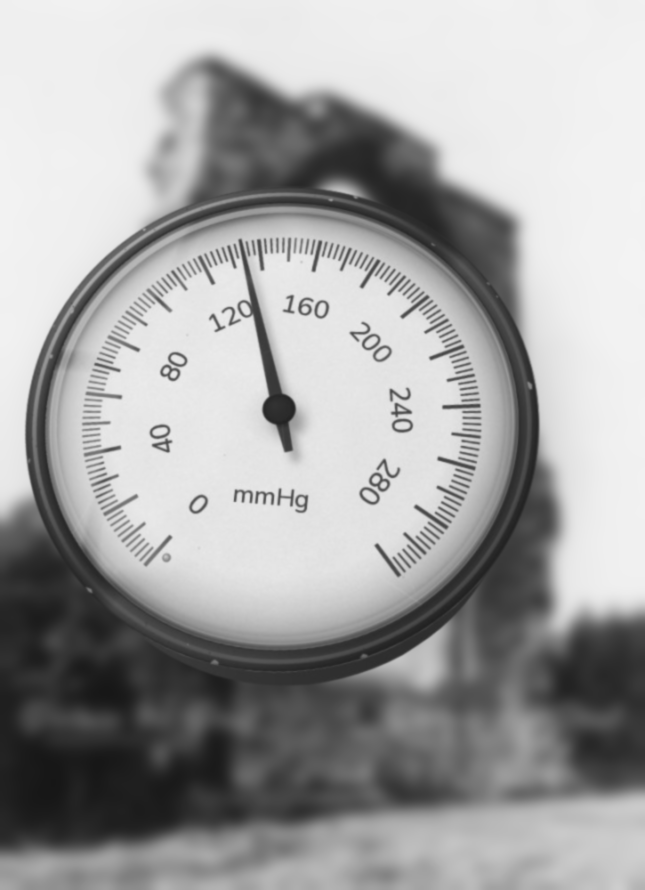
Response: mmHg 134
